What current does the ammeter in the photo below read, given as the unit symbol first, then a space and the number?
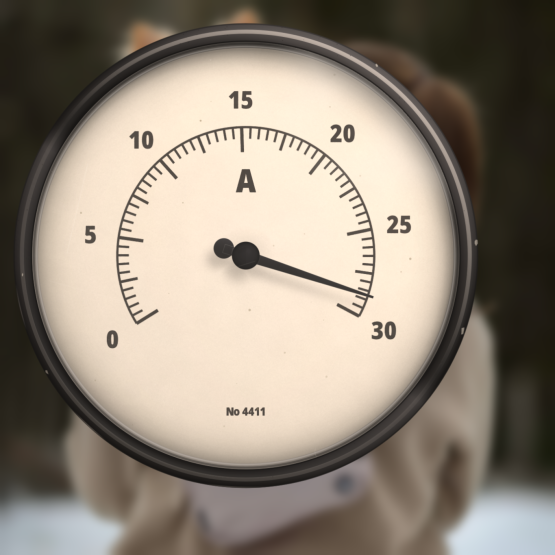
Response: A 28.75
